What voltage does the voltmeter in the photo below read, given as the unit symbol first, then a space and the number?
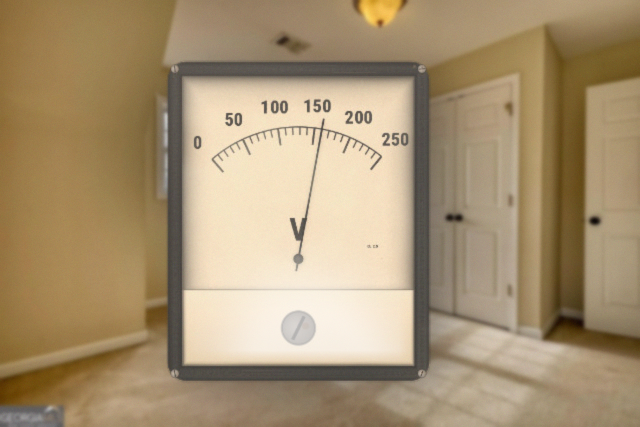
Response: V 160
